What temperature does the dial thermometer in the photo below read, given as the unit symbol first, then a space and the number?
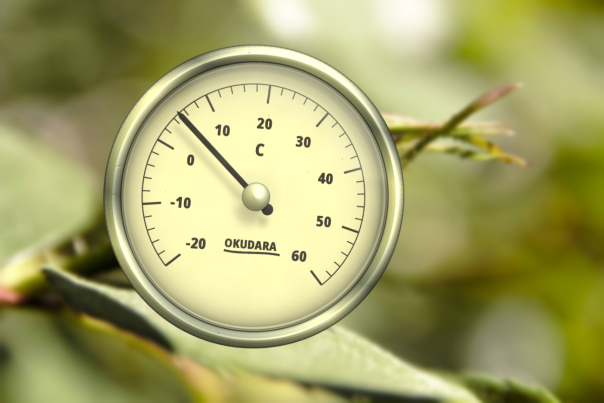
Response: °C 5
